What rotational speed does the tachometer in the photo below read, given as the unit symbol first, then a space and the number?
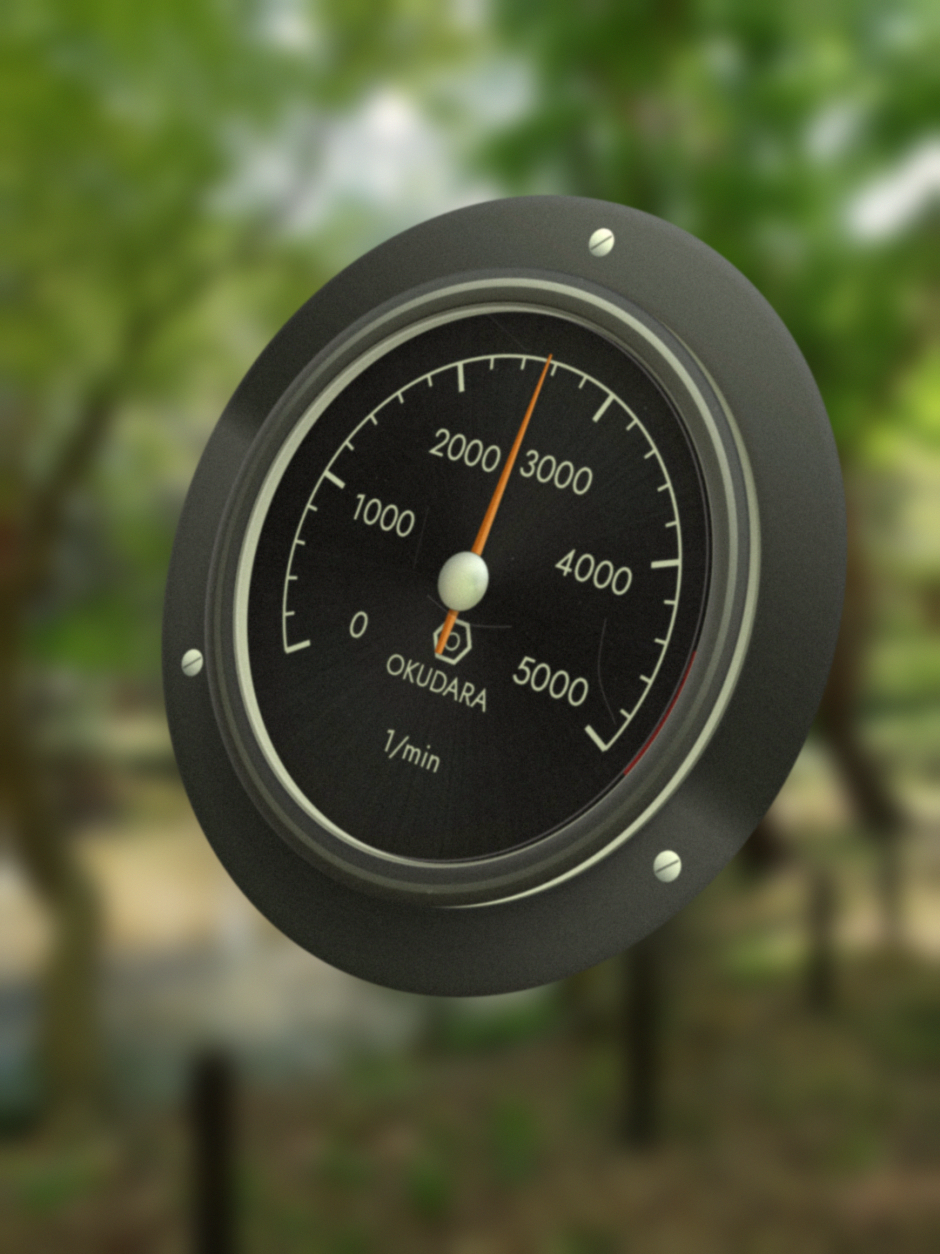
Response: rpm 2600
